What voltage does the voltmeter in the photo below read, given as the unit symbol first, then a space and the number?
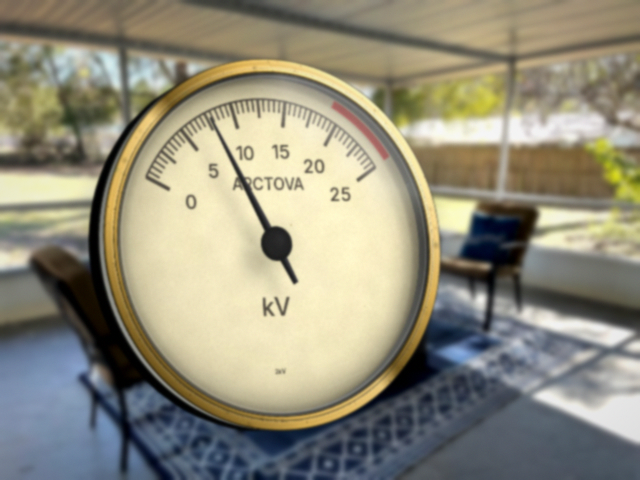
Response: kV 7.5
